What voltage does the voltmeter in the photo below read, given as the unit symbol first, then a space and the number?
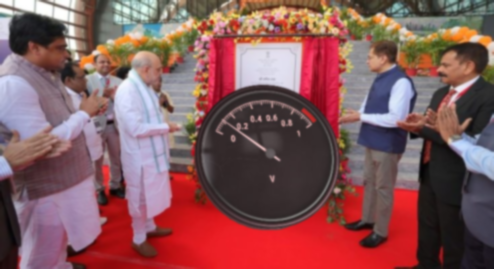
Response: V 0.1
